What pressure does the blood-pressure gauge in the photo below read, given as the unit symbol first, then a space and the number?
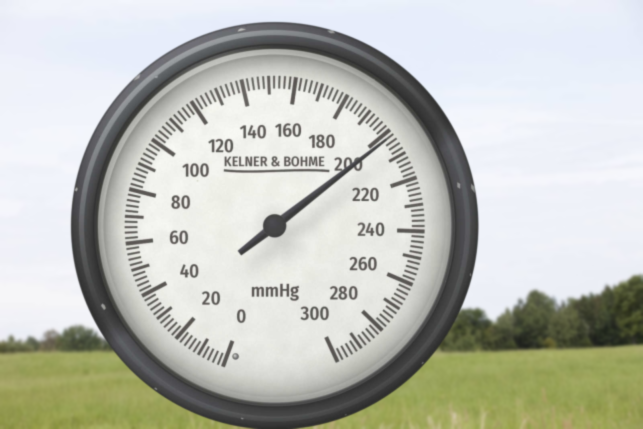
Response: mmHg 202
